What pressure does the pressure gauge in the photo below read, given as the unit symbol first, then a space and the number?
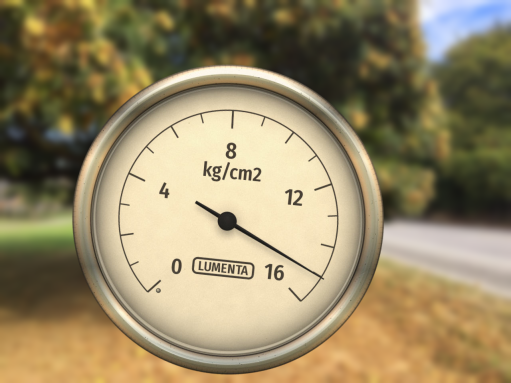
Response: kg/cm² 15
